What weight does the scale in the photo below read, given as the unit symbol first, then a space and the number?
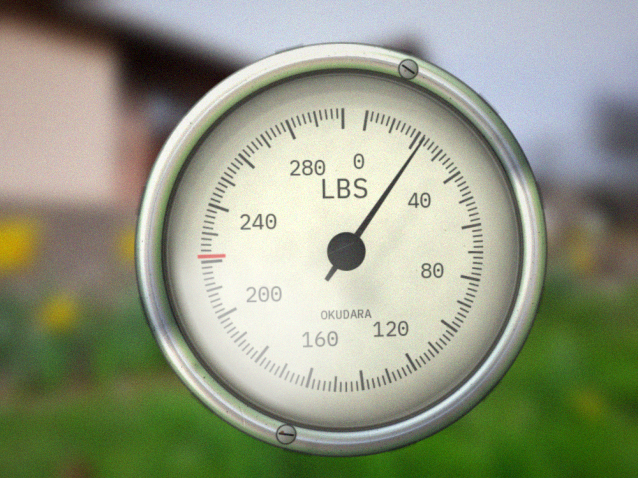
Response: lb 22
